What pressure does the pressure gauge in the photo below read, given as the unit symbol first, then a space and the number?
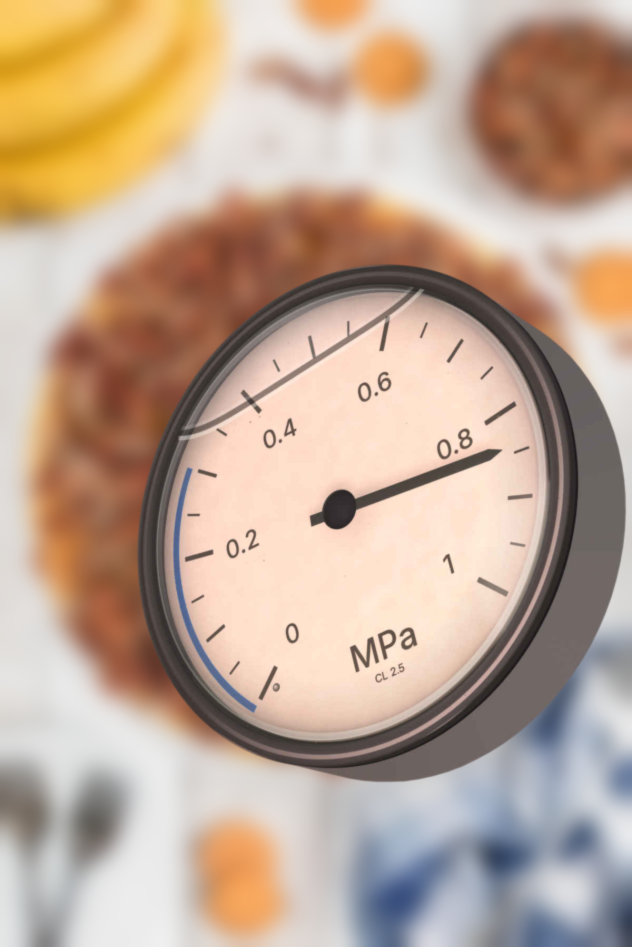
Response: MPa 0.85
